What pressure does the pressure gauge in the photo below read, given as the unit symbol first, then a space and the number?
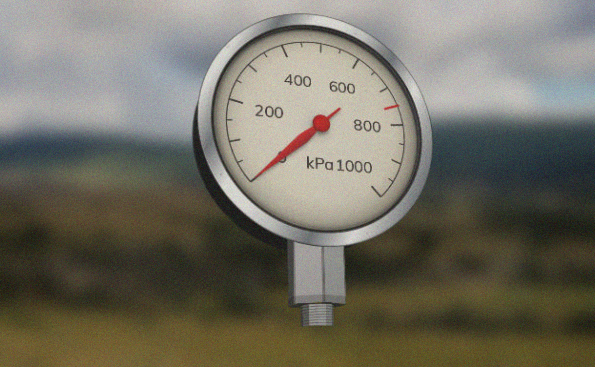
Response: kPa 0
